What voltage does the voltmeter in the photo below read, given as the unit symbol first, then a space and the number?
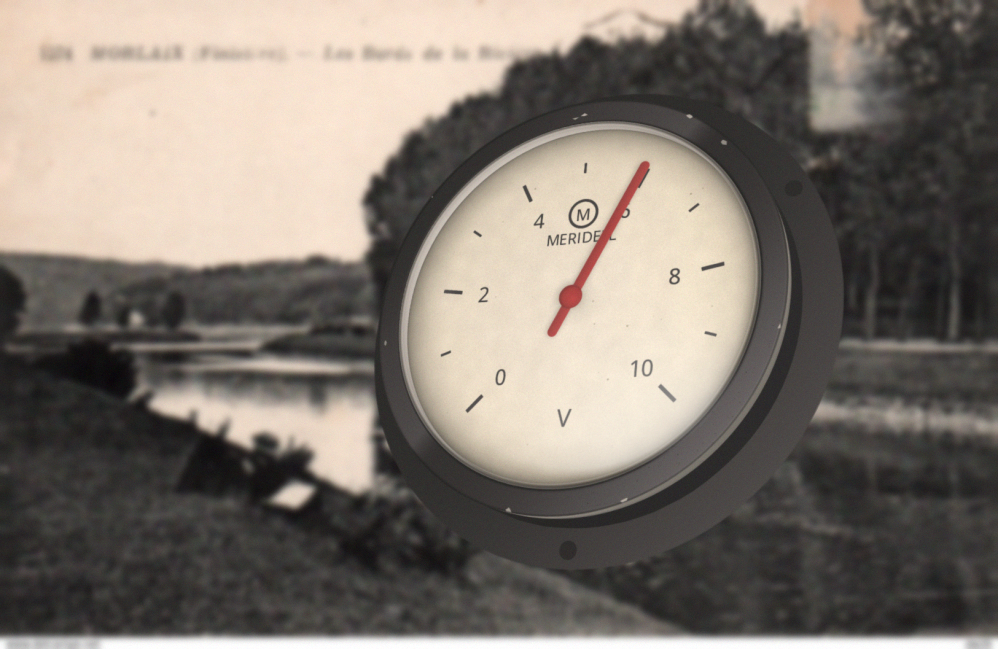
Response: V 6
